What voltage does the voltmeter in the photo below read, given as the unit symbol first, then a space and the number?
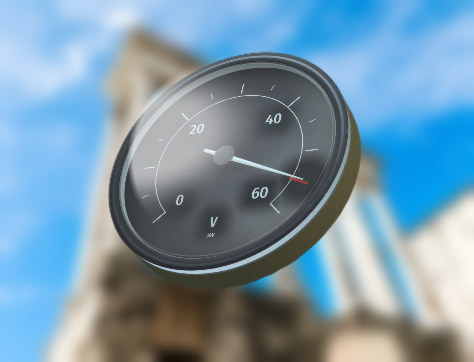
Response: V 55
